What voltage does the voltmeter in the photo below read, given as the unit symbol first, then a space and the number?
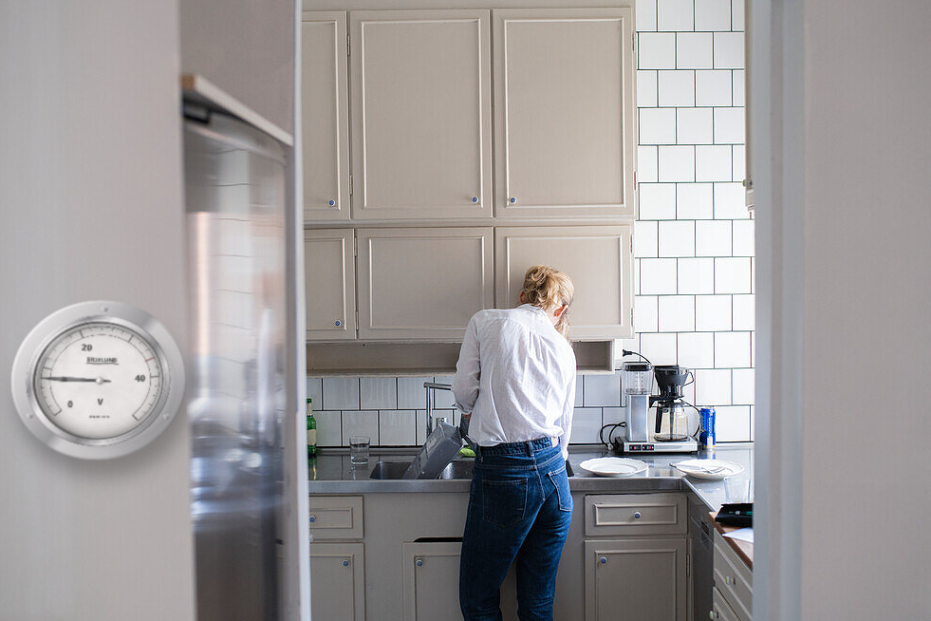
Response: V 8
